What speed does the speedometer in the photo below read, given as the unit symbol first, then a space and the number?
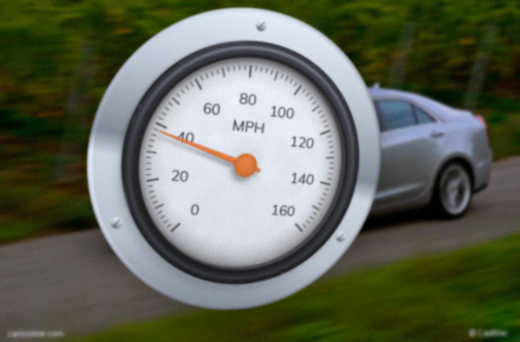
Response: mph 38
